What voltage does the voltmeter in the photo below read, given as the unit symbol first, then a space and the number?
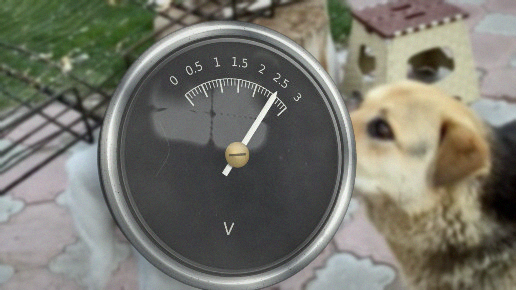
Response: V 2.5
